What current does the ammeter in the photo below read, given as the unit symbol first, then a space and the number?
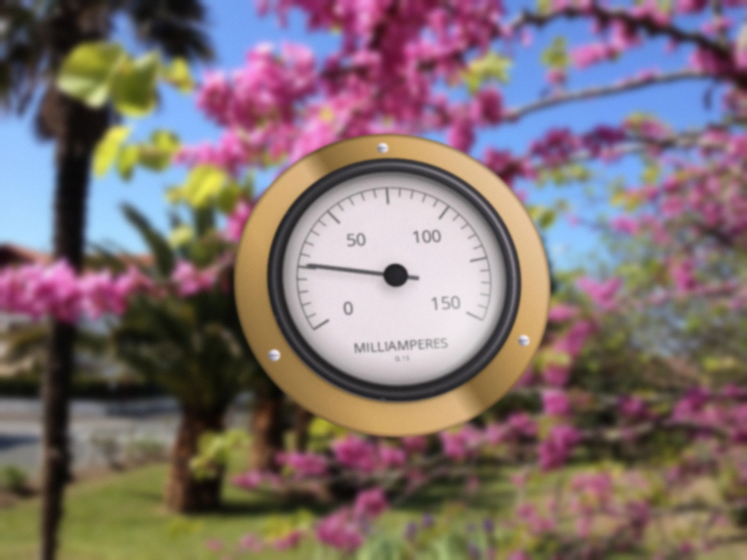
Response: mA 25
